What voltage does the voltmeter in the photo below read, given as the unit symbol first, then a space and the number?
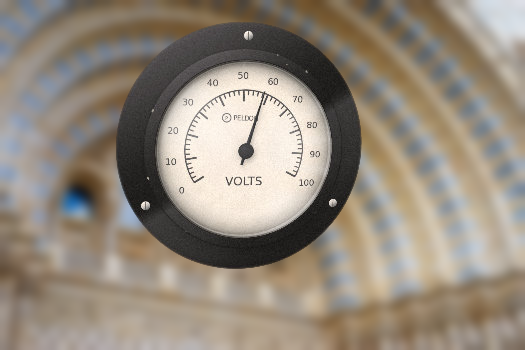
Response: V 58
